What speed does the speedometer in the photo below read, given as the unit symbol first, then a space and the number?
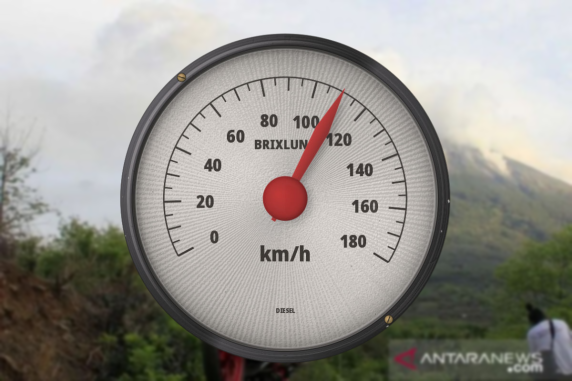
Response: km/h 110
